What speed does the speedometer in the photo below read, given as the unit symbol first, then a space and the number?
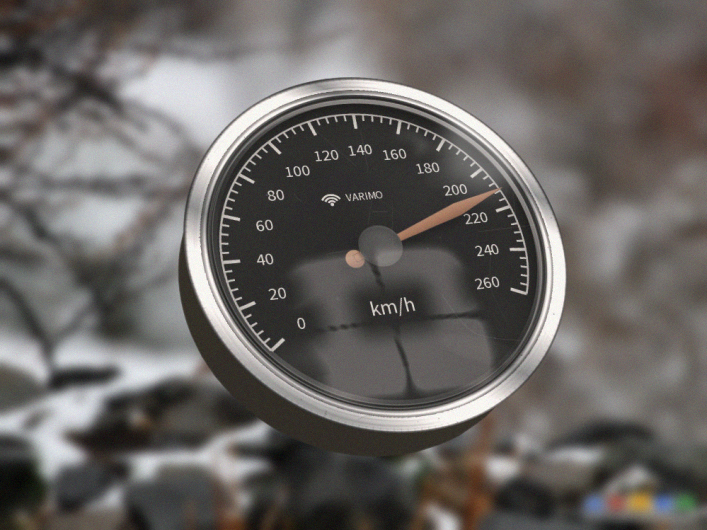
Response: km/h 212
